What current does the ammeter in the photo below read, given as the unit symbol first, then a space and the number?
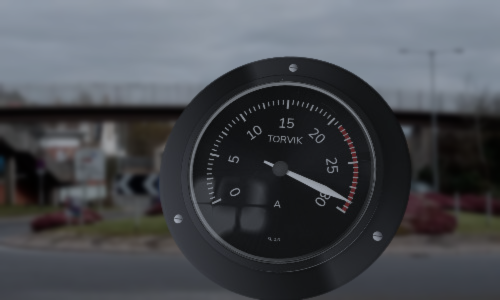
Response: A 29
